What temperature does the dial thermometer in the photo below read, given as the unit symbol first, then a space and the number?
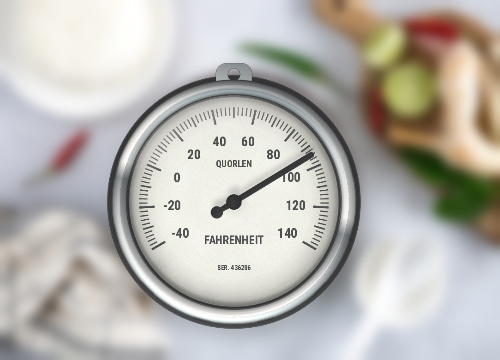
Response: °F 94
